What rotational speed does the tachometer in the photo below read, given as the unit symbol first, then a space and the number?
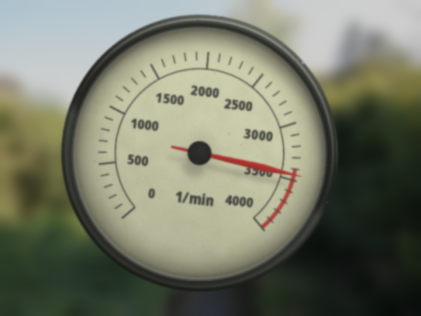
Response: rpm 3450
